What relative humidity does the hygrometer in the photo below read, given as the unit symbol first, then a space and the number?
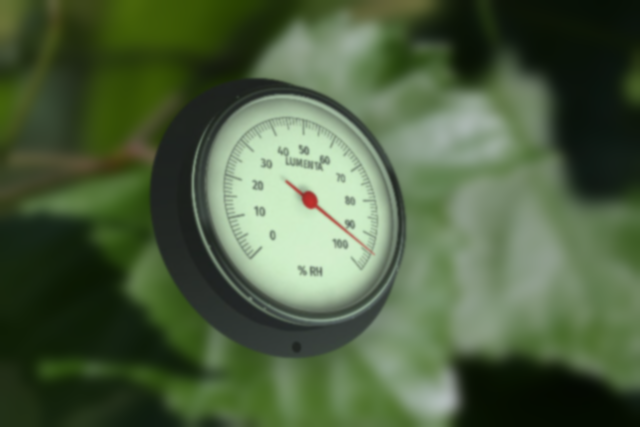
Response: % 95
